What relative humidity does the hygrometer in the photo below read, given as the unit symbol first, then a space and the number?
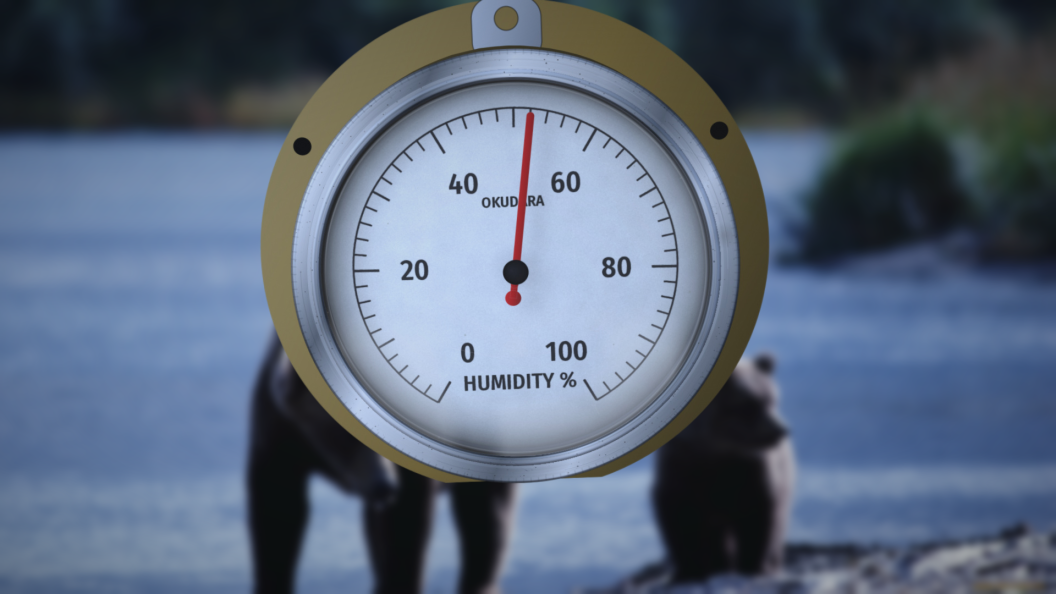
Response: % 52
